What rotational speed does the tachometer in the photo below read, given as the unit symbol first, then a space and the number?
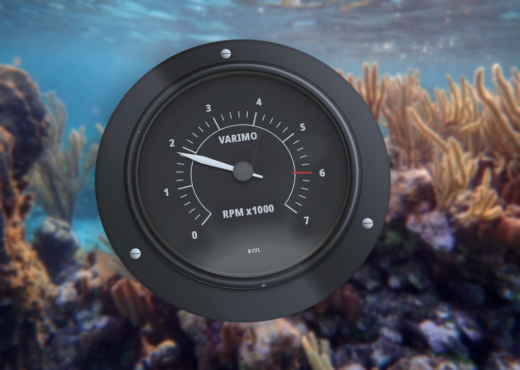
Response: rpm 1800
